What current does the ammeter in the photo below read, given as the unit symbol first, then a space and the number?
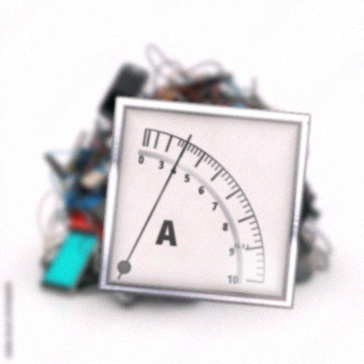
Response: A 4
